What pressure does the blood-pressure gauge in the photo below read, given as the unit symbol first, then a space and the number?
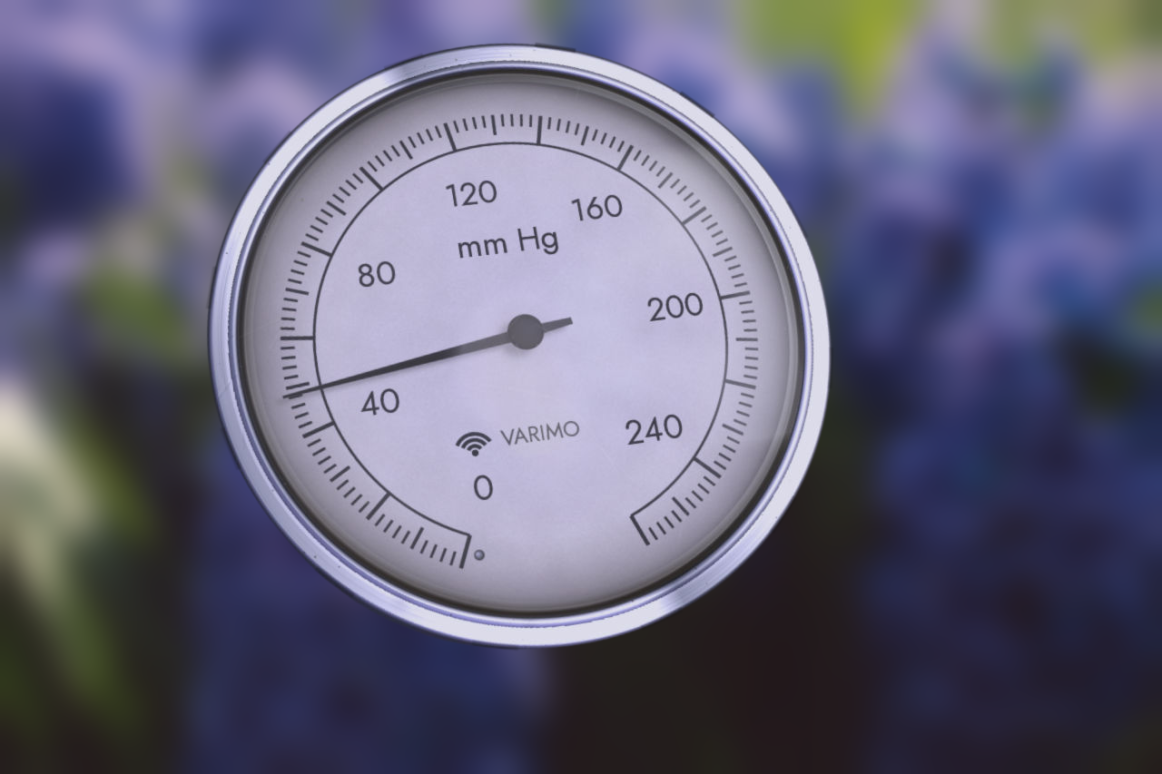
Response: mmHg 48
